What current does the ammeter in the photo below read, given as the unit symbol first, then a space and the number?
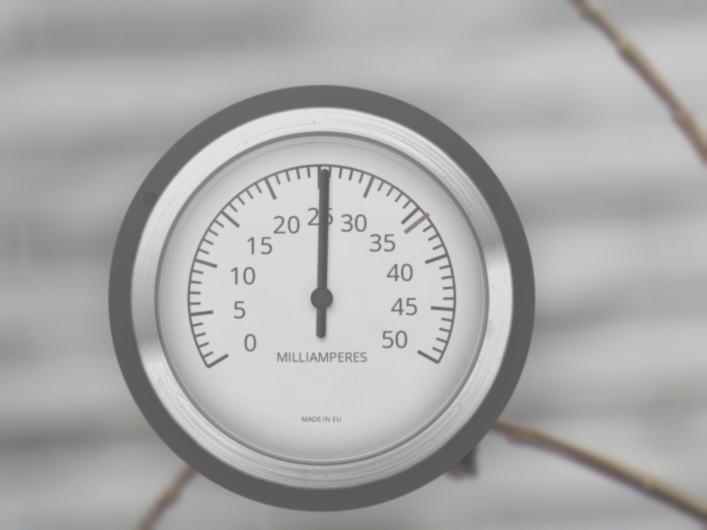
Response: mA 25.5
